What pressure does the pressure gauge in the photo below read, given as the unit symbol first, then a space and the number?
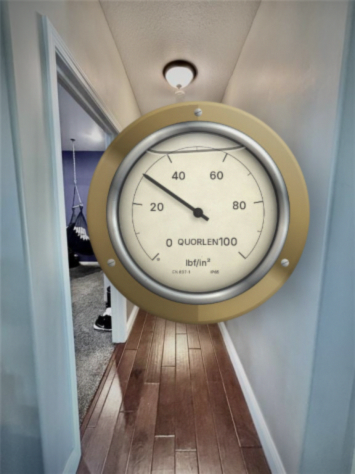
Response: psi 30
